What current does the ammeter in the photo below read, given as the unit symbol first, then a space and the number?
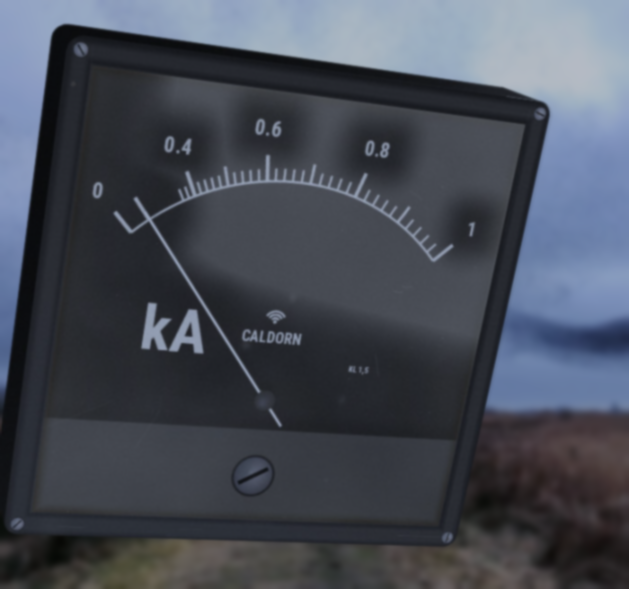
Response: kA 0.2
